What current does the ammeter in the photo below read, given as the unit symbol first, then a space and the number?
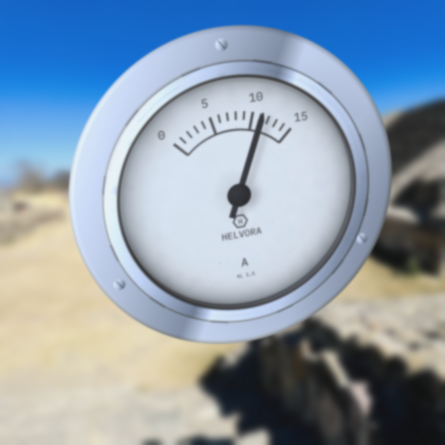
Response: A 11
